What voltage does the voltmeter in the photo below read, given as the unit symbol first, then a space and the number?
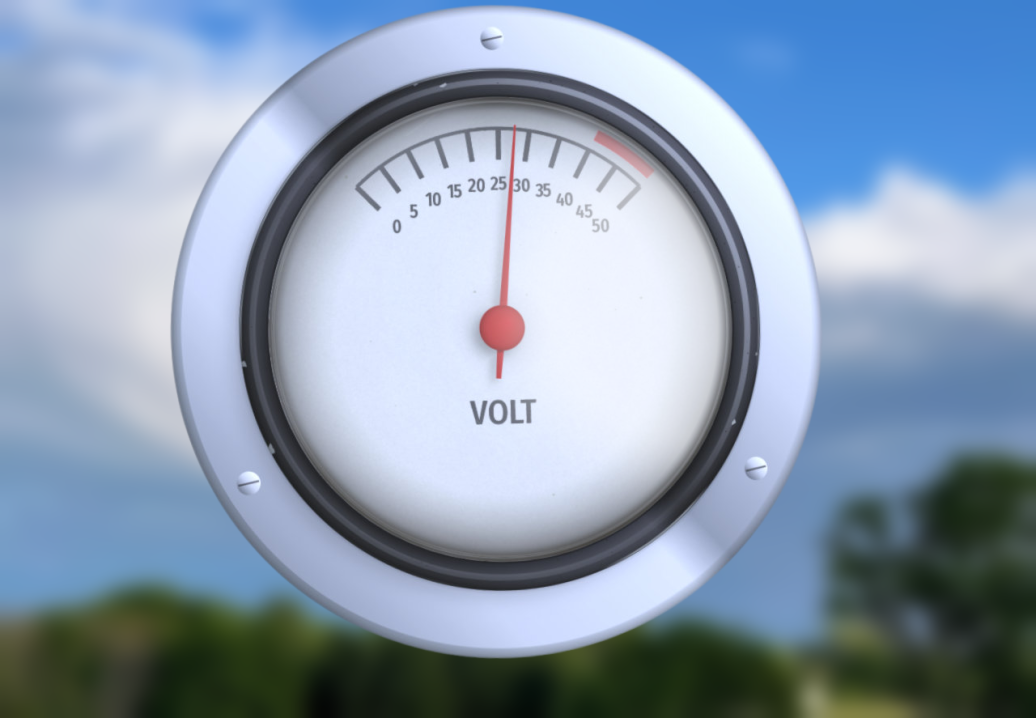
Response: V 27.5
